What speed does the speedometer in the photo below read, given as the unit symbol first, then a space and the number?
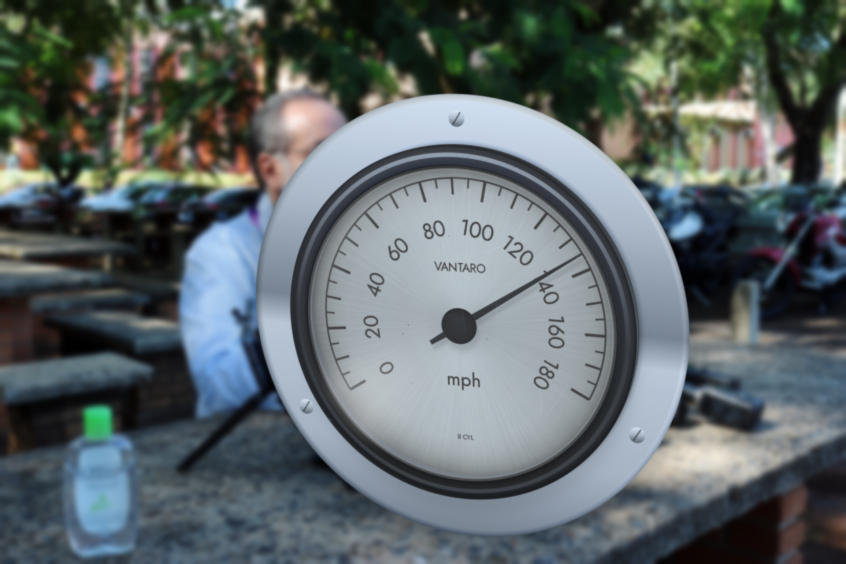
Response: mph 135
